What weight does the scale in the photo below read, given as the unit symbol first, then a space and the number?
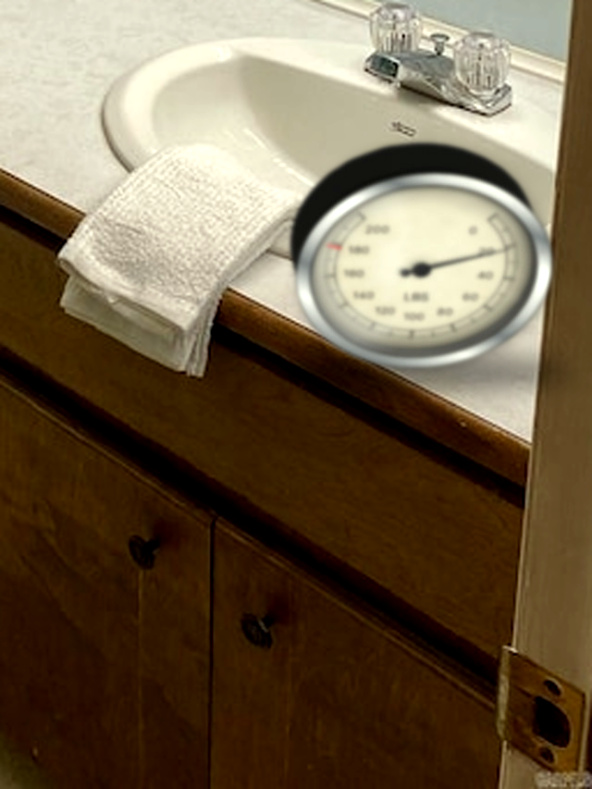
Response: lb 20
